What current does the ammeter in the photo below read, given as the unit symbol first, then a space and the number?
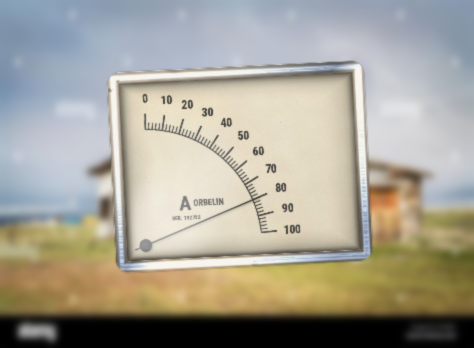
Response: A 80
